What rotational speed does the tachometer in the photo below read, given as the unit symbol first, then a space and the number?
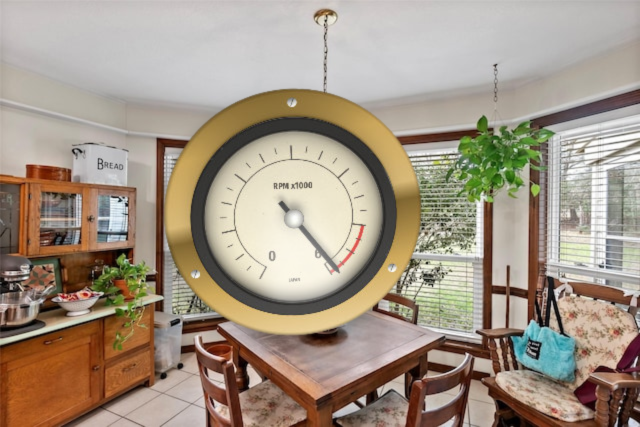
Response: rpm 5875
